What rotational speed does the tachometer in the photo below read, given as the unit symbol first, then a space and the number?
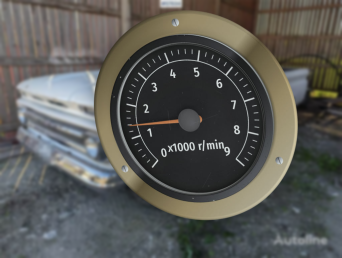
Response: rpm 1400
